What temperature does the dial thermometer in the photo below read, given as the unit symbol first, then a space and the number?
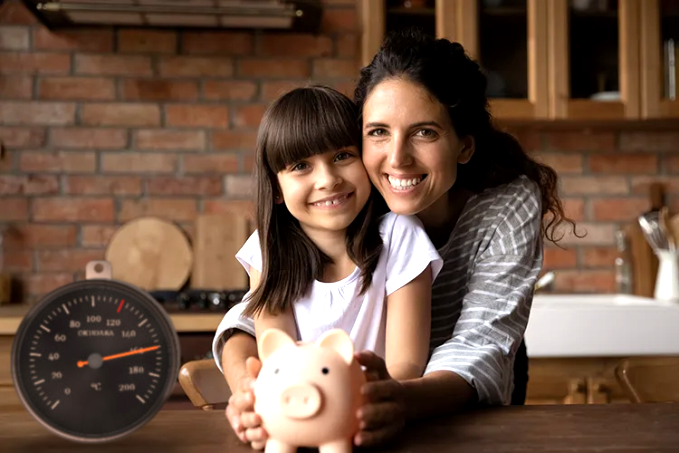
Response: °C 160
